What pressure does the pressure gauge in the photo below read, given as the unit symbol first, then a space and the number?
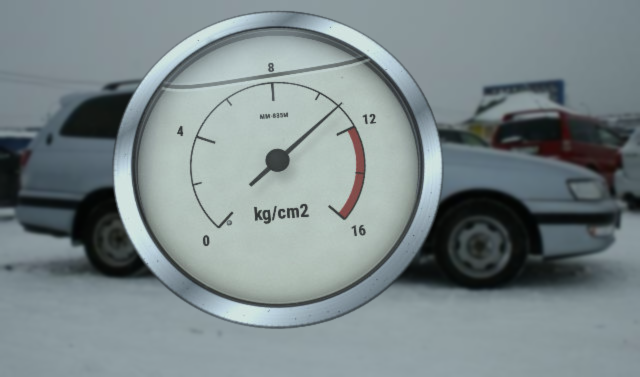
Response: kg/cm² 11
